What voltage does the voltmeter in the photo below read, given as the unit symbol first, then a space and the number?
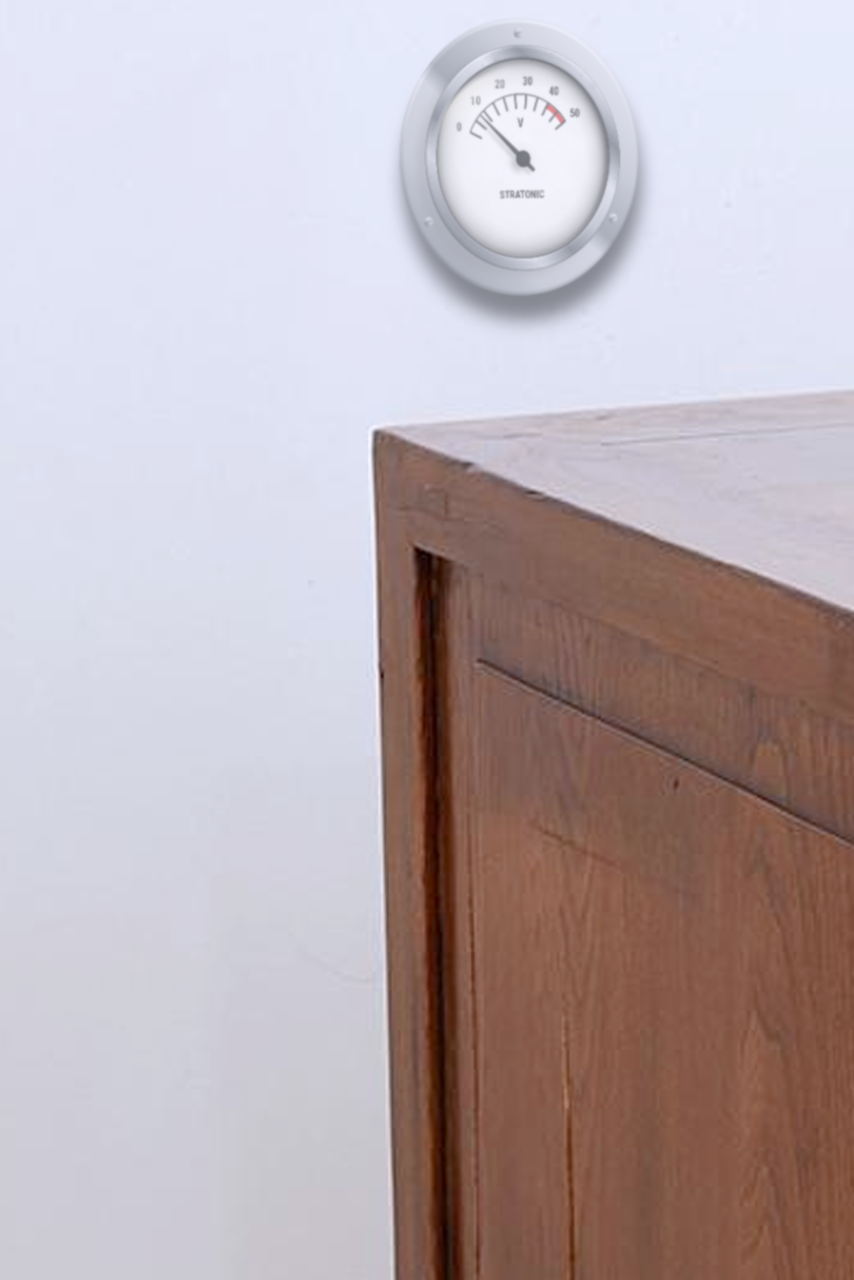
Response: V 7.5
